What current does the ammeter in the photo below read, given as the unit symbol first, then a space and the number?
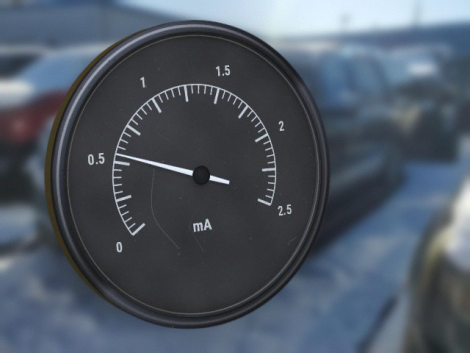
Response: mA 0.55
